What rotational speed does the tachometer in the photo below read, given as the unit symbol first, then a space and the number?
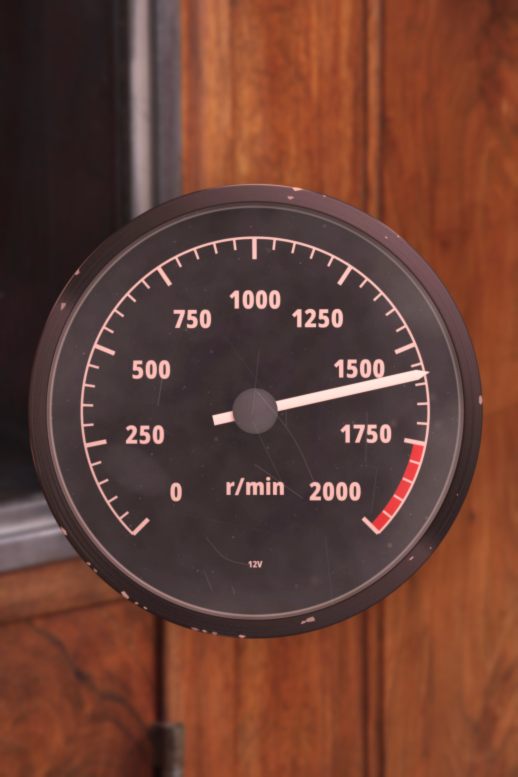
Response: rpm 1575
